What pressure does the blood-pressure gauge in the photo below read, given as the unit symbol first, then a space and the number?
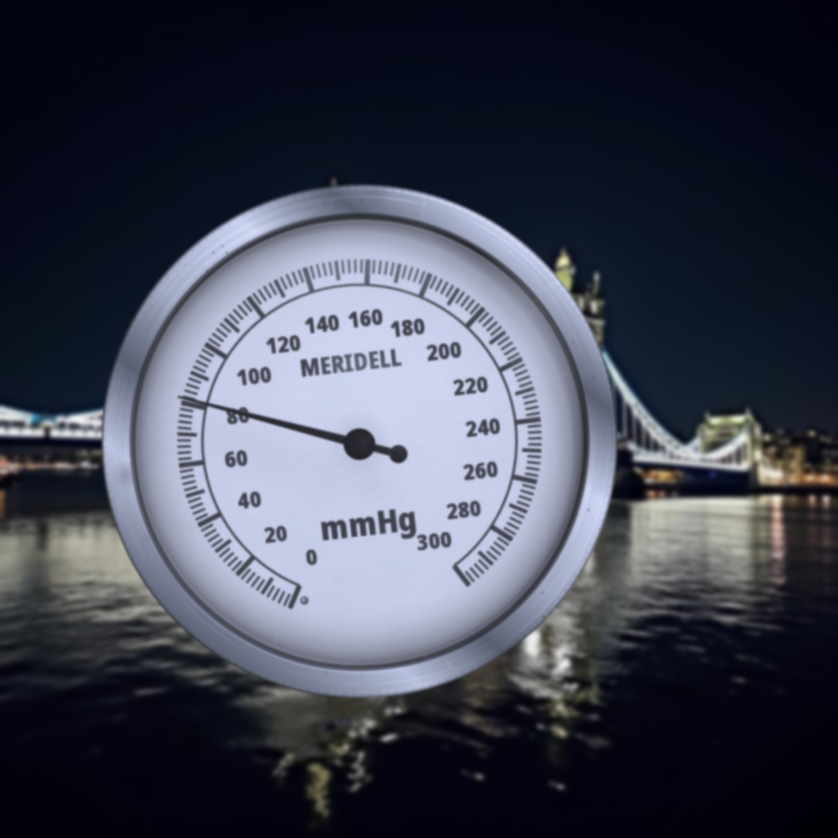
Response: mmHg 82
